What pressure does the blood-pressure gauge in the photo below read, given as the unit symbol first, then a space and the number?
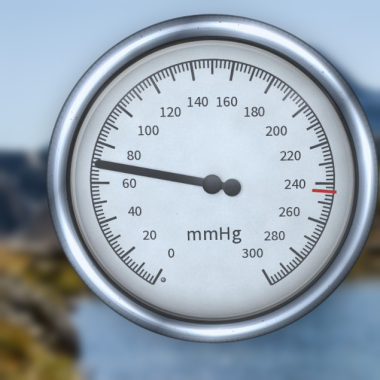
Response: mmHg 70
